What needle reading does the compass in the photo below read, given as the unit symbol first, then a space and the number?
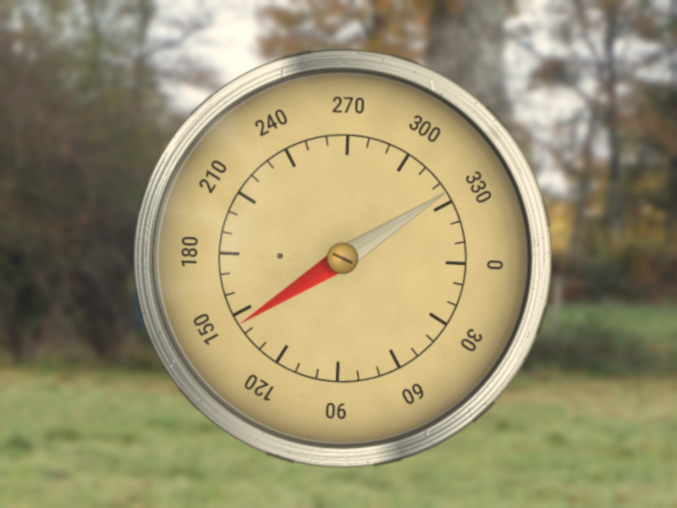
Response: ° 145
